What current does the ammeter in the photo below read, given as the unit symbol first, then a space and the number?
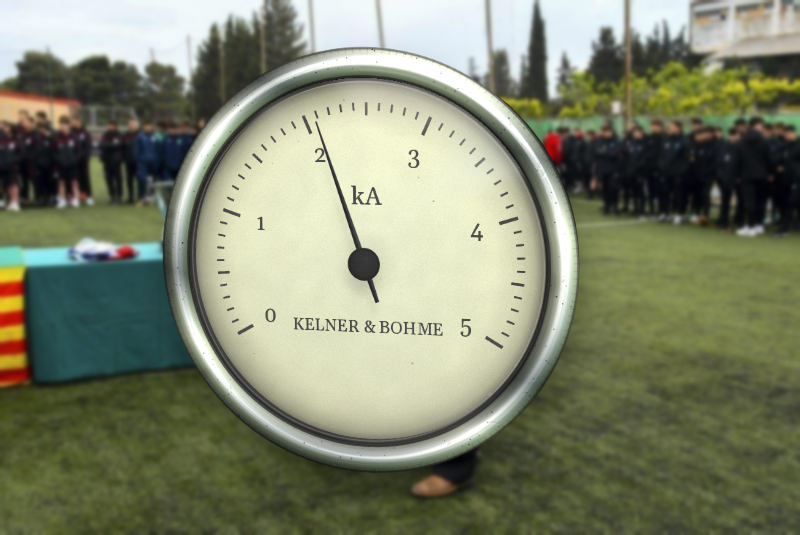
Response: kA 2.1
